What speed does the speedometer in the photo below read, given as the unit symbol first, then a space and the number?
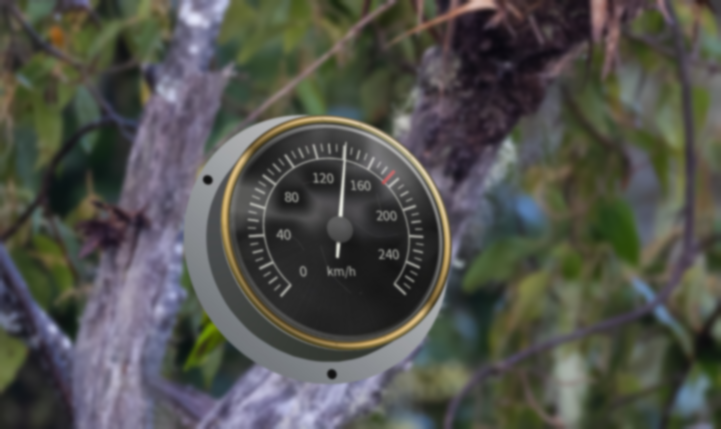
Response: km/h 140
